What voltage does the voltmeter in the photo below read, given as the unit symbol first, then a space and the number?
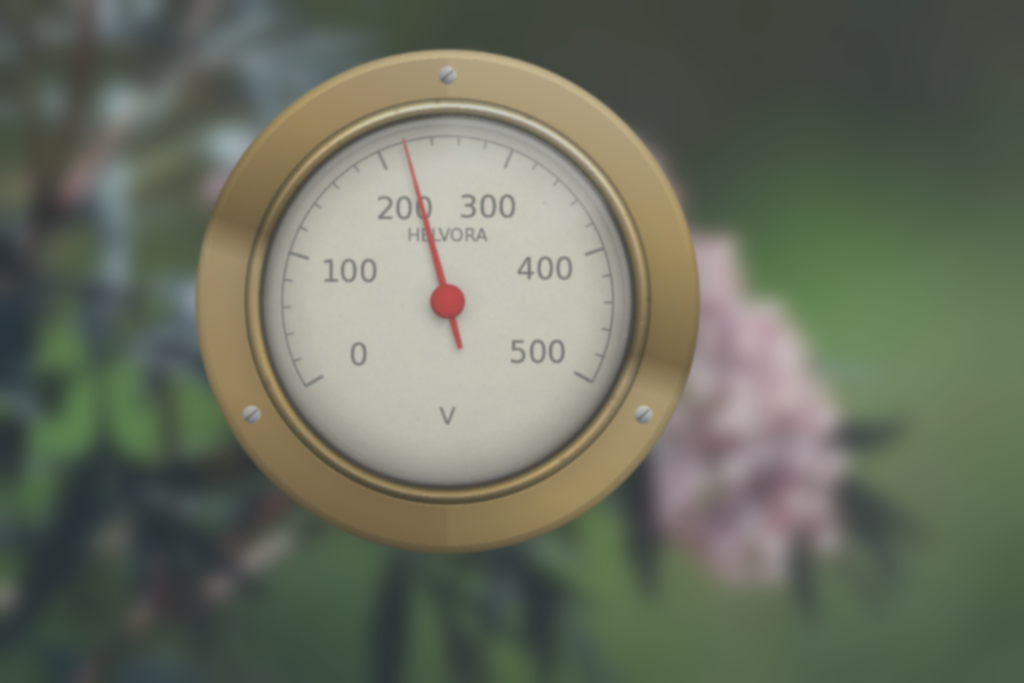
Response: V 220
